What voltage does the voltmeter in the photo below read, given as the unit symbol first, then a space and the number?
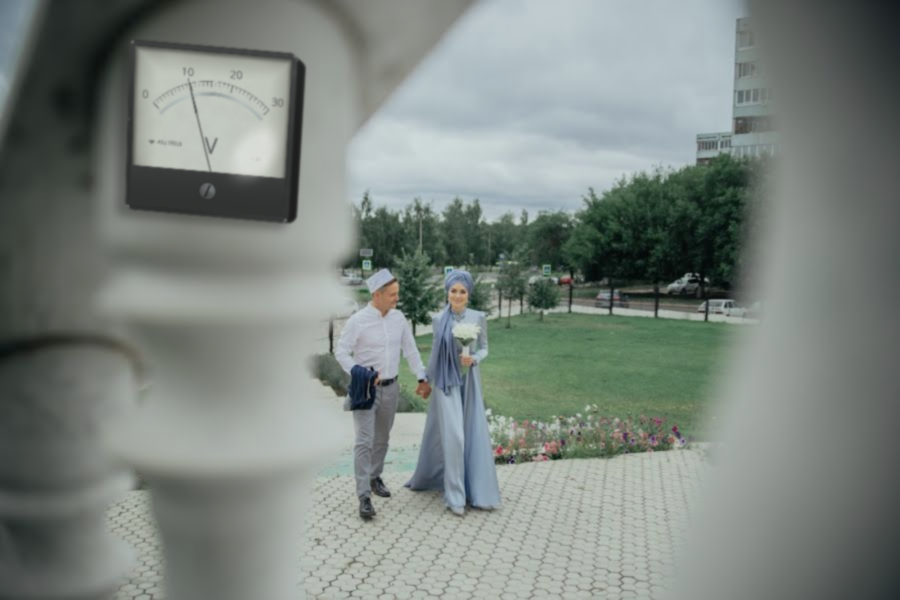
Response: V 10
